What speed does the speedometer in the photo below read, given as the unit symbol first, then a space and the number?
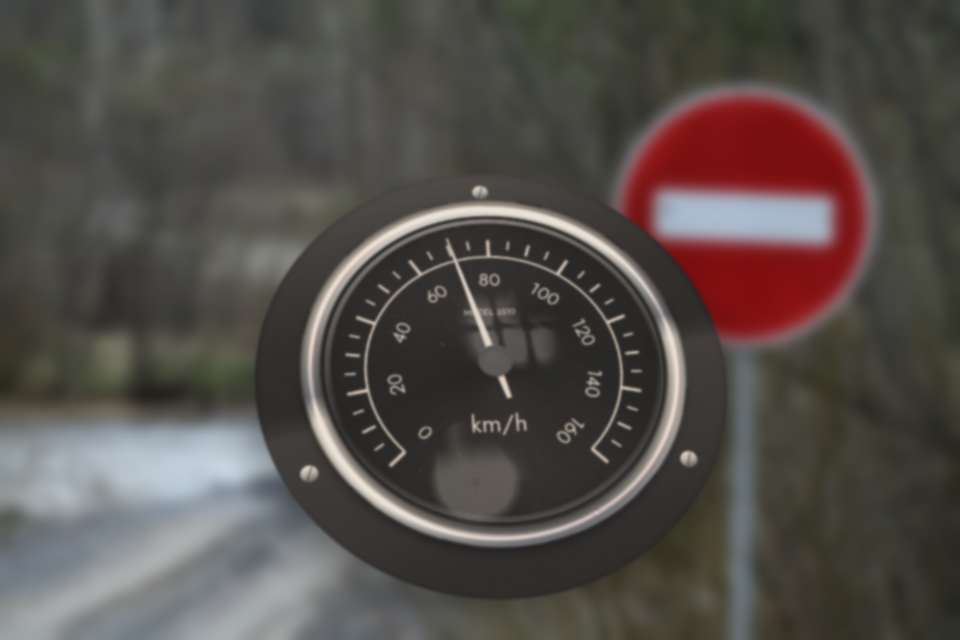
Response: km/h 70
